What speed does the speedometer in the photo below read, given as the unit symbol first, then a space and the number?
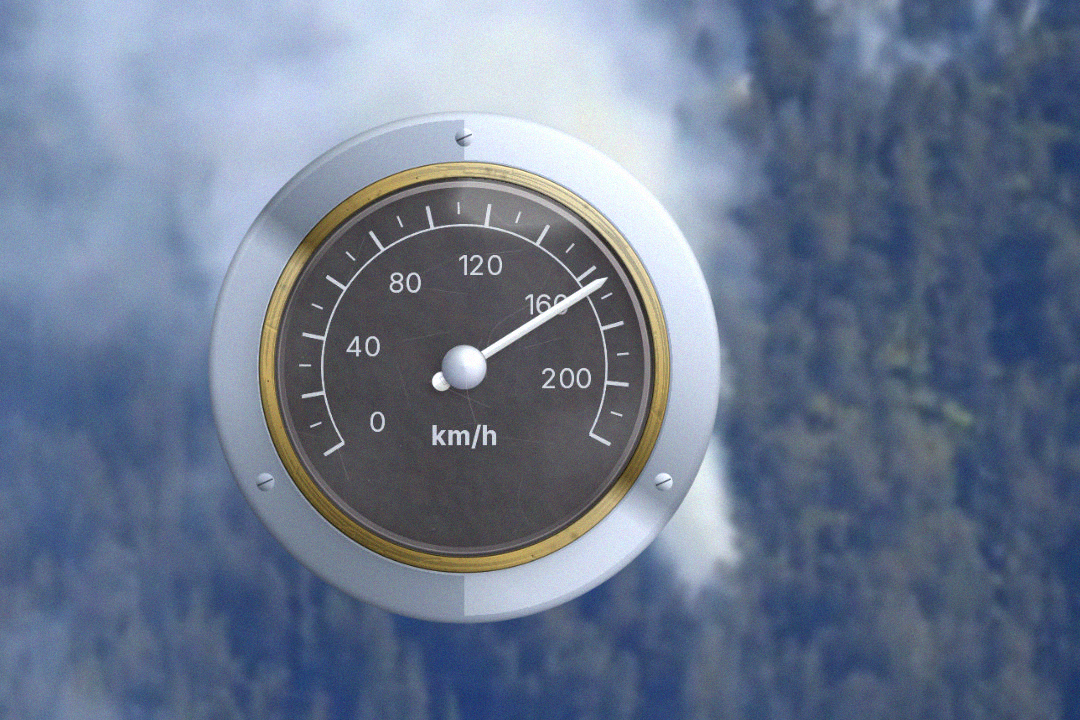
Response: km/h 165
